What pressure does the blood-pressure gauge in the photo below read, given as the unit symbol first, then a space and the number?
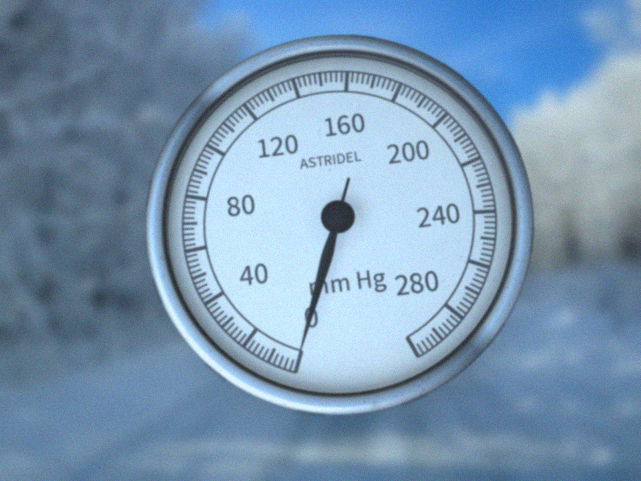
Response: mmHg 0
